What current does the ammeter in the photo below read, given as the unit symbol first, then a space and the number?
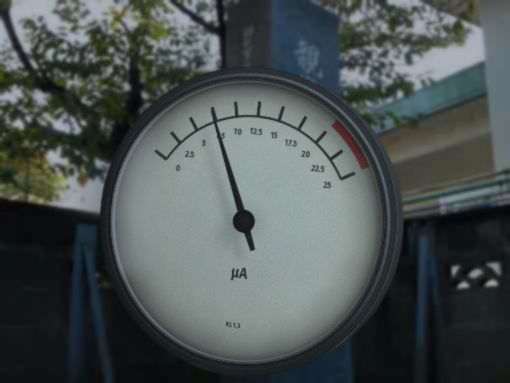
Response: µA 7.5
